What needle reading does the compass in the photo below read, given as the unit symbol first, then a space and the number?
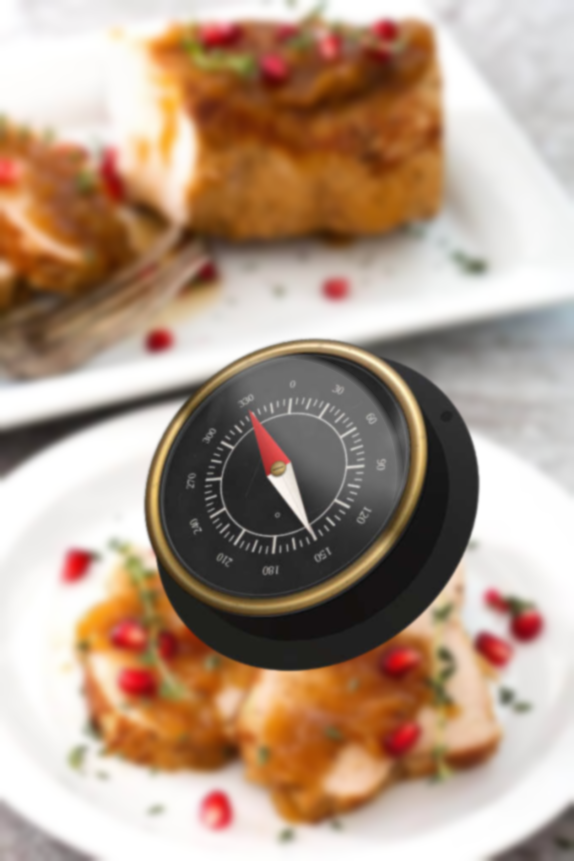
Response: ° 330
